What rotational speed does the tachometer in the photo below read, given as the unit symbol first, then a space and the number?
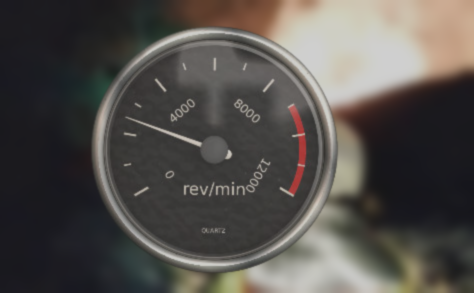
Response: rpm 2500
